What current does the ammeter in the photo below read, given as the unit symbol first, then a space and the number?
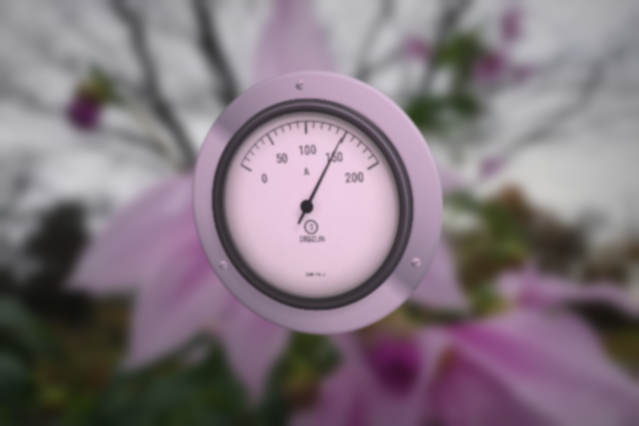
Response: A 150
